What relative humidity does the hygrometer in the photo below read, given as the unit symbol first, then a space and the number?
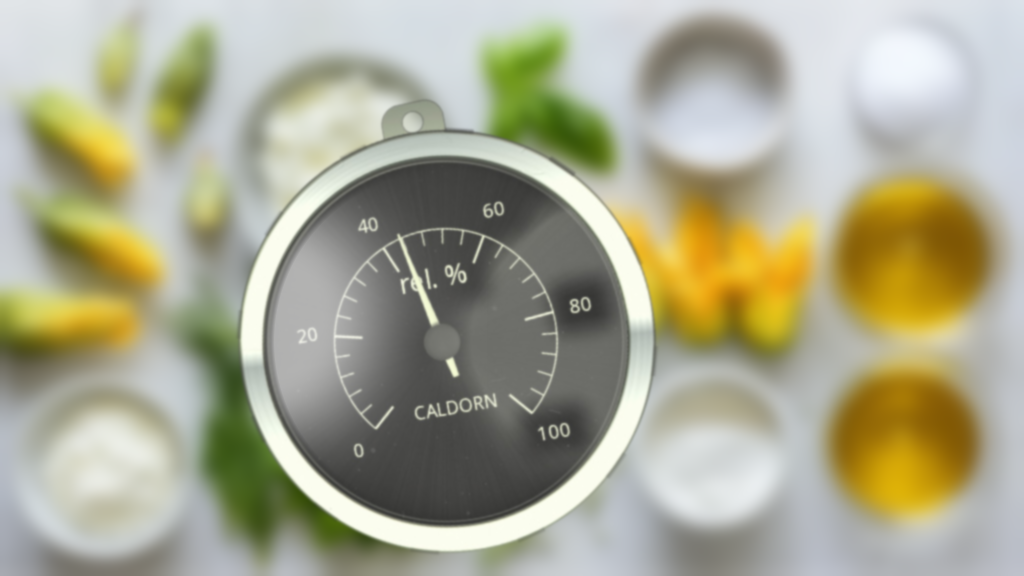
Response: % 44
